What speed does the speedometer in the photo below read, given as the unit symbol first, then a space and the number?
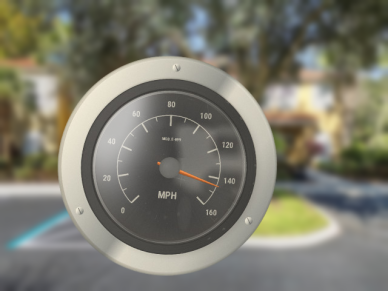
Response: mph 145
